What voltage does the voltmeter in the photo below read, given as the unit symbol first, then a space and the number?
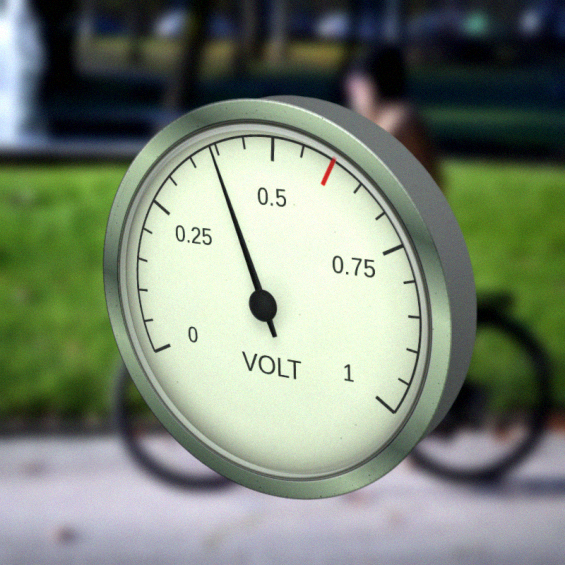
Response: V 0.4
